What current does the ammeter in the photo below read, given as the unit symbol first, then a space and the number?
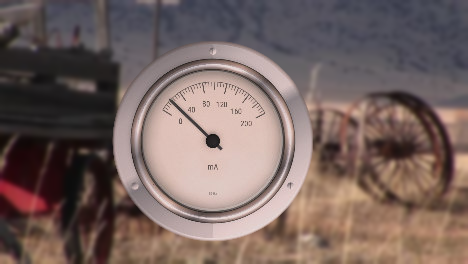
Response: mA 20
